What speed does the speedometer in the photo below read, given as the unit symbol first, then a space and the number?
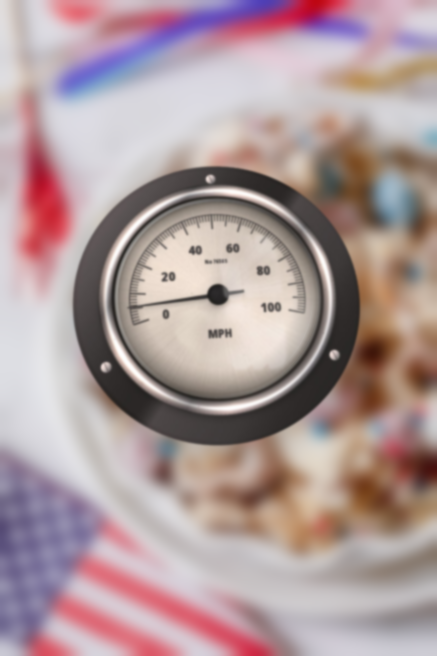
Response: mph 5
